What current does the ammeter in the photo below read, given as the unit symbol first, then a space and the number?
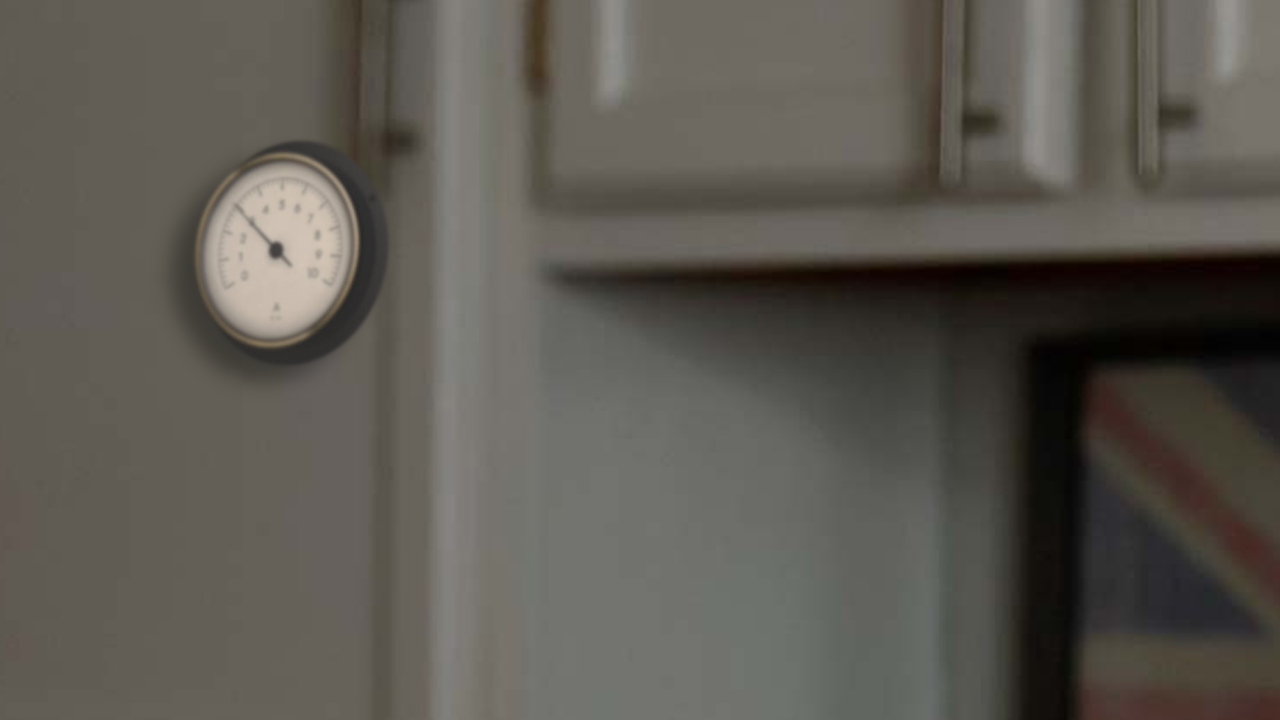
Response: A 3
